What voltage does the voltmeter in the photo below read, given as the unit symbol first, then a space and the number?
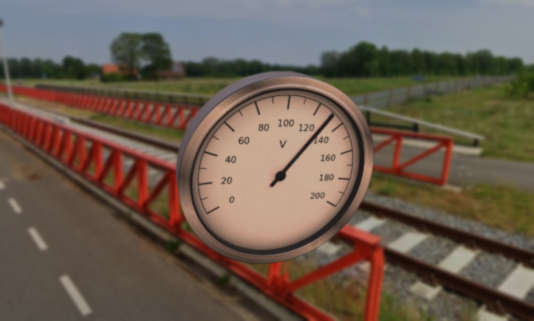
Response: V 130
